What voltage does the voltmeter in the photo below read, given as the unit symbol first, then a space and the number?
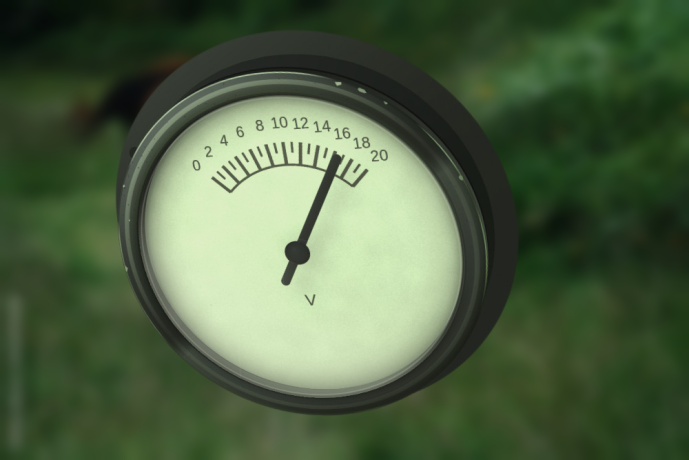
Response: V 16.5
